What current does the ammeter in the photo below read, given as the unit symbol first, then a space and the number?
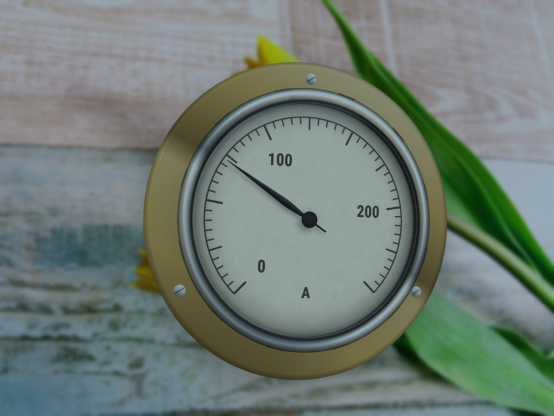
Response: A 72.5
